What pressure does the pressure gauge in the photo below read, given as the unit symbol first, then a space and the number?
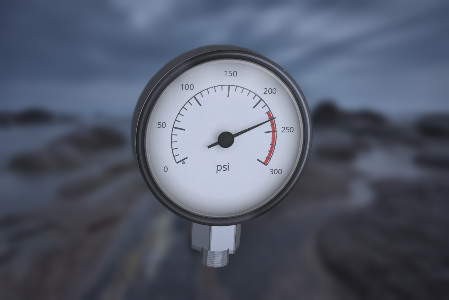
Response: psi 230
